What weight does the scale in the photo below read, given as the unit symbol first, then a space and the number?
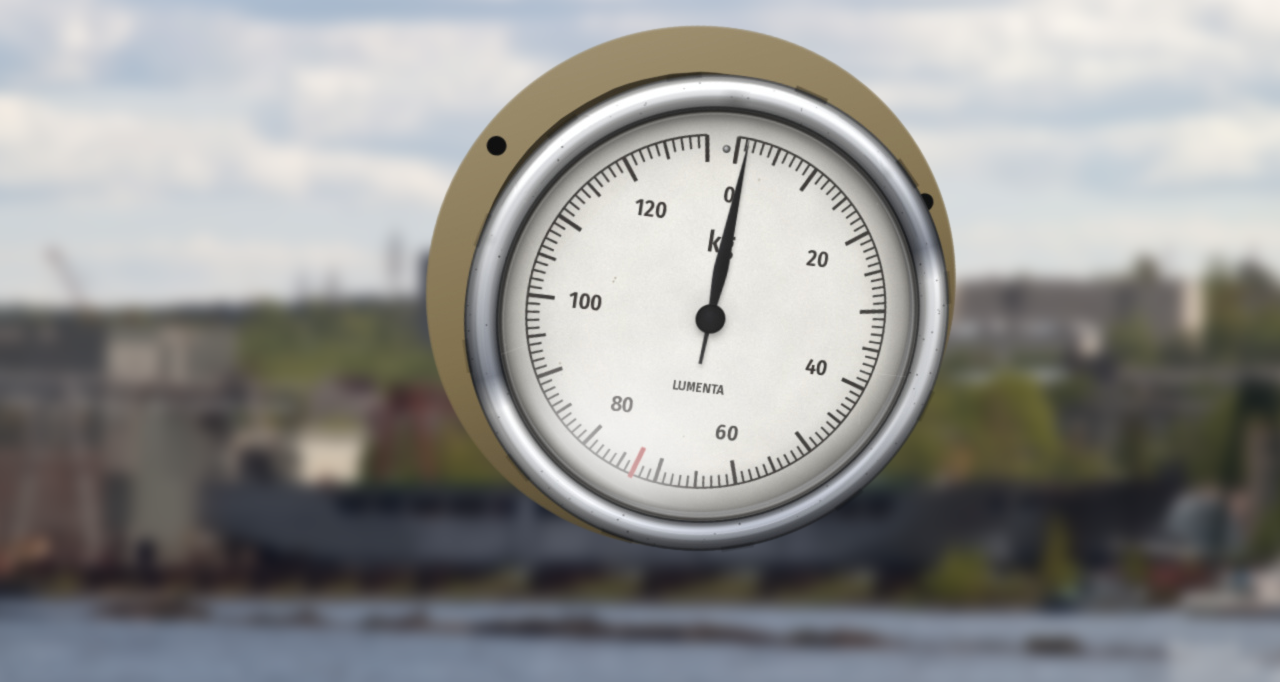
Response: kg 1
